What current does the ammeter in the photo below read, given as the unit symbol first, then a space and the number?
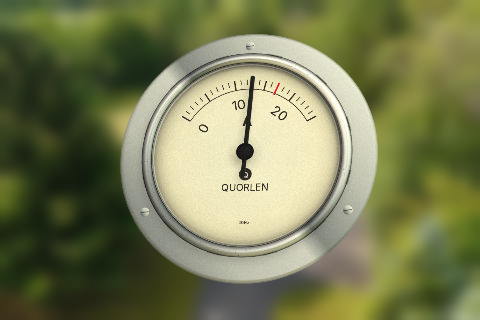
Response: A 13
